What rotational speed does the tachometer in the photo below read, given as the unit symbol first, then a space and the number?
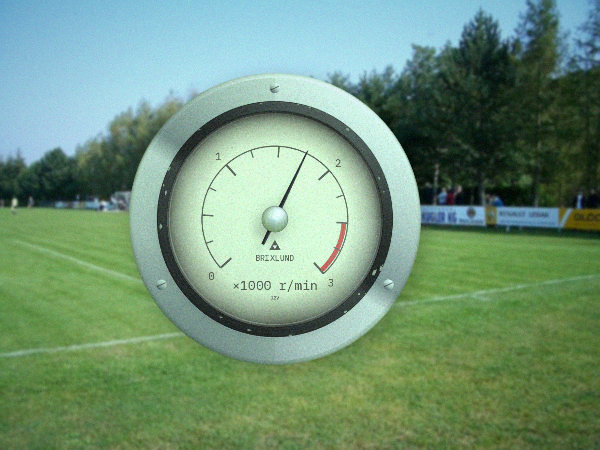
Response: rpm 1750
